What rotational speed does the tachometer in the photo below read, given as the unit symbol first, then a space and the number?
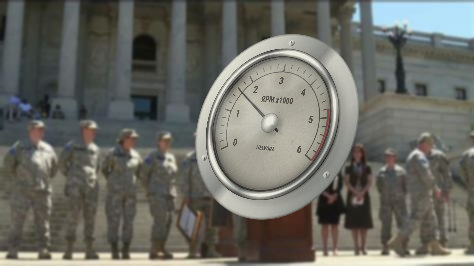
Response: rpm 1600
